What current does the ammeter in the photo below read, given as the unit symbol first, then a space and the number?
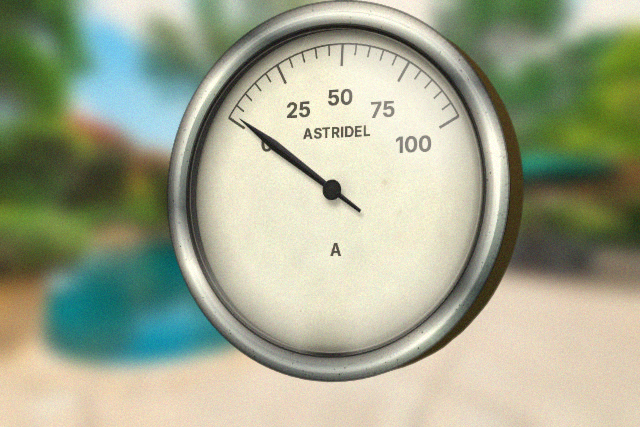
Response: A 2.5
